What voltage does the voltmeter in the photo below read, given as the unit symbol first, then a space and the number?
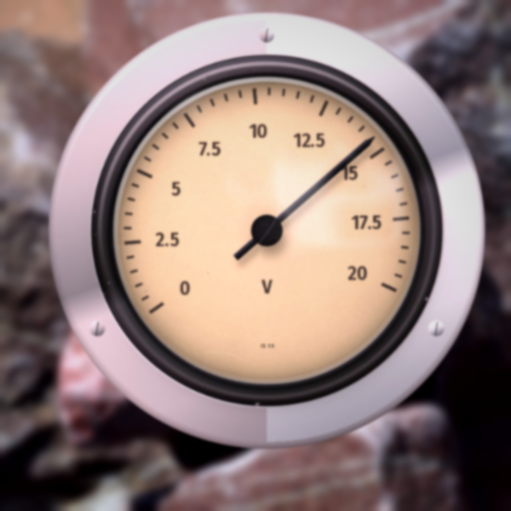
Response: V 14.5
